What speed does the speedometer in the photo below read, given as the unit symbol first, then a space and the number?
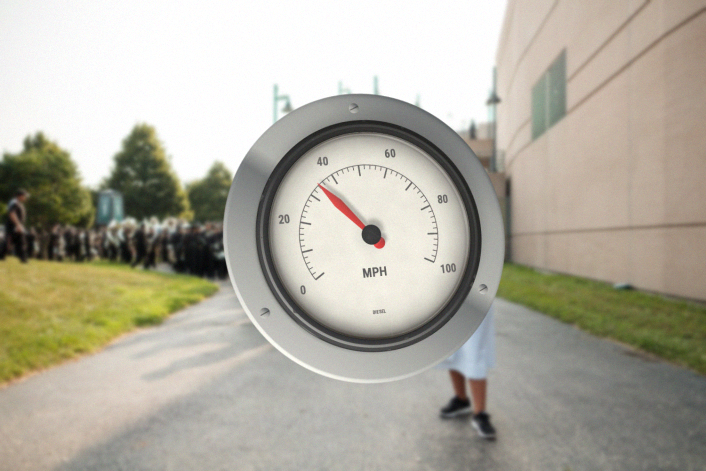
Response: mph 34
